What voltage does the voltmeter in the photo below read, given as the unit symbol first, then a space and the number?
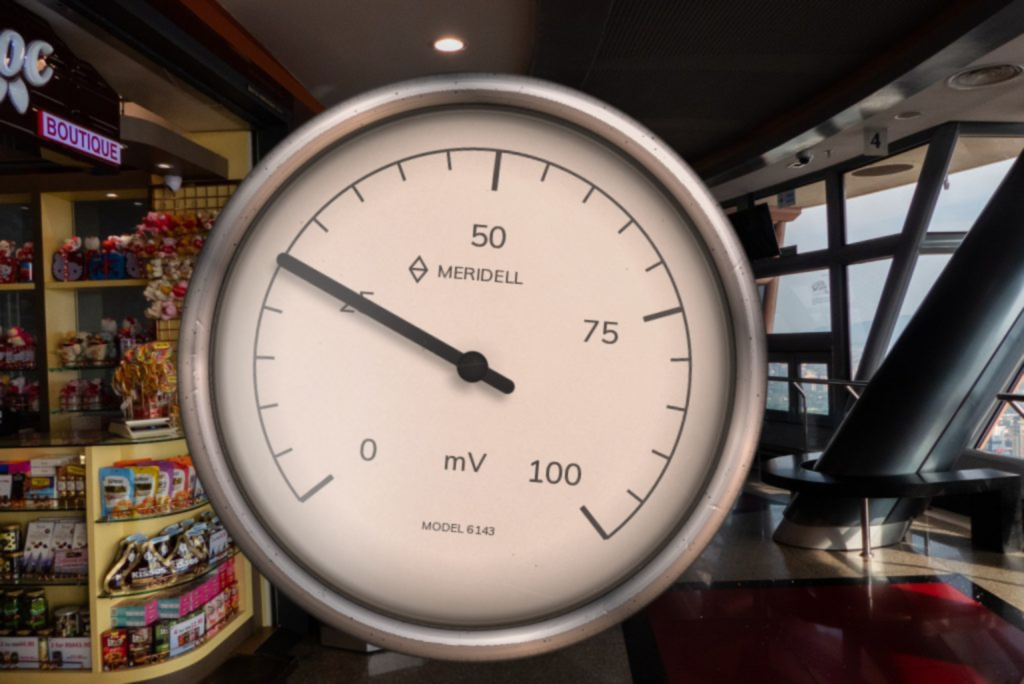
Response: mV 25
